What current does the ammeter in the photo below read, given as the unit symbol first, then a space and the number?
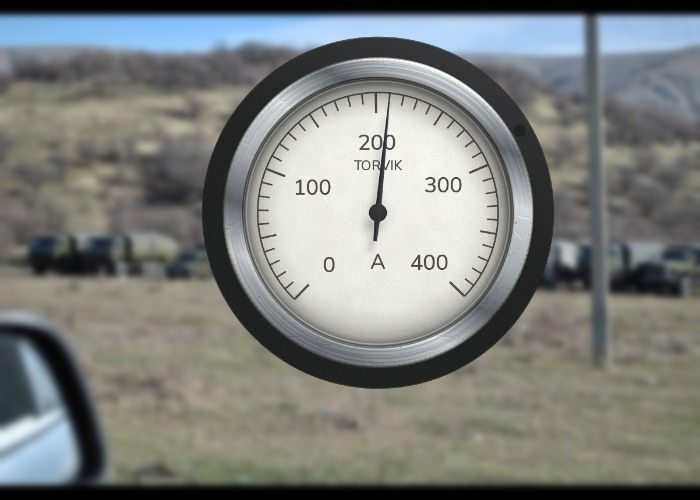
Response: A 210
